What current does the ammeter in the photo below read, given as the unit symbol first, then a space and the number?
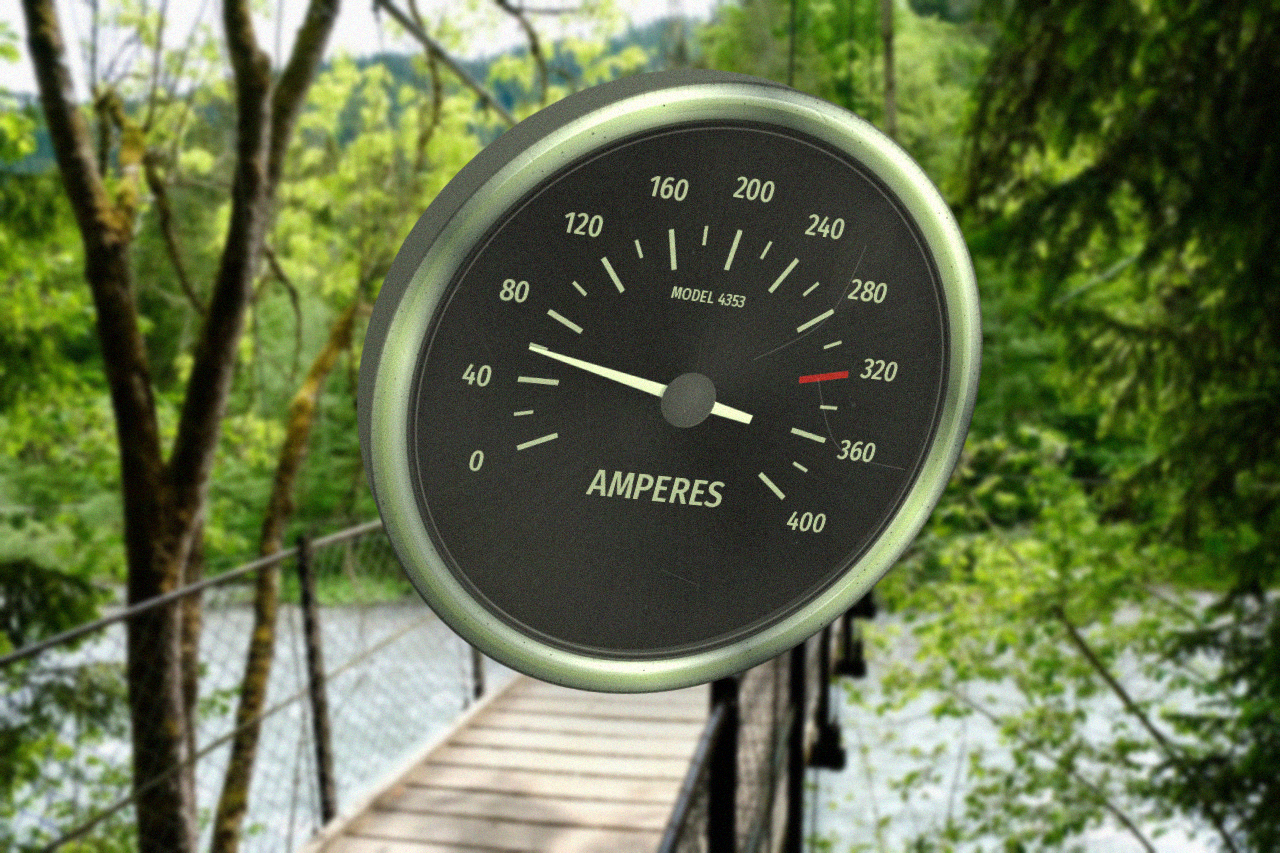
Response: A 60
